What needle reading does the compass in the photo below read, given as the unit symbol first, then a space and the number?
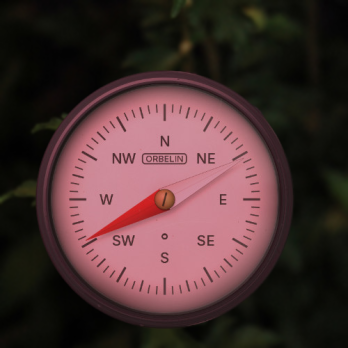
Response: ° 242.5
